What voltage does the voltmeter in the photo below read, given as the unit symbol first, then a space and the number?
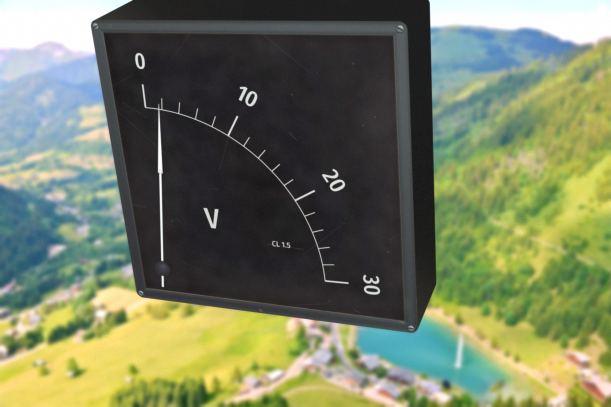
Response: V 2
